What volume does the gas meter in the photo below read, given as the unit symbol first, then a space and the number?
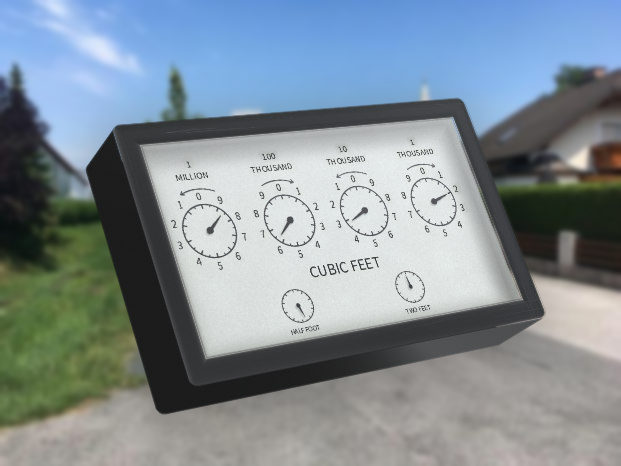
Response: ft³ 863200
